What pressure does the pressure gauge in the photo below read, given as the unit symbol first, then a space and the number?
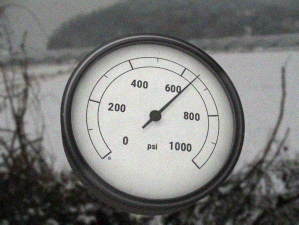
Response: psi 650
